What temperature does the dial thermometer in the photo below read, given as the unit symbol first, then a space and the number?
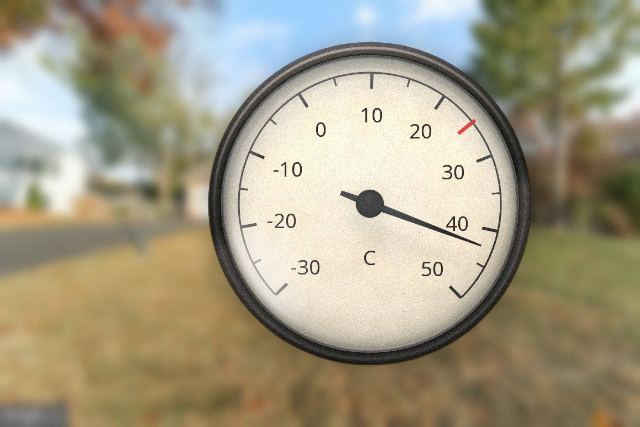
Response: °C 42.5
